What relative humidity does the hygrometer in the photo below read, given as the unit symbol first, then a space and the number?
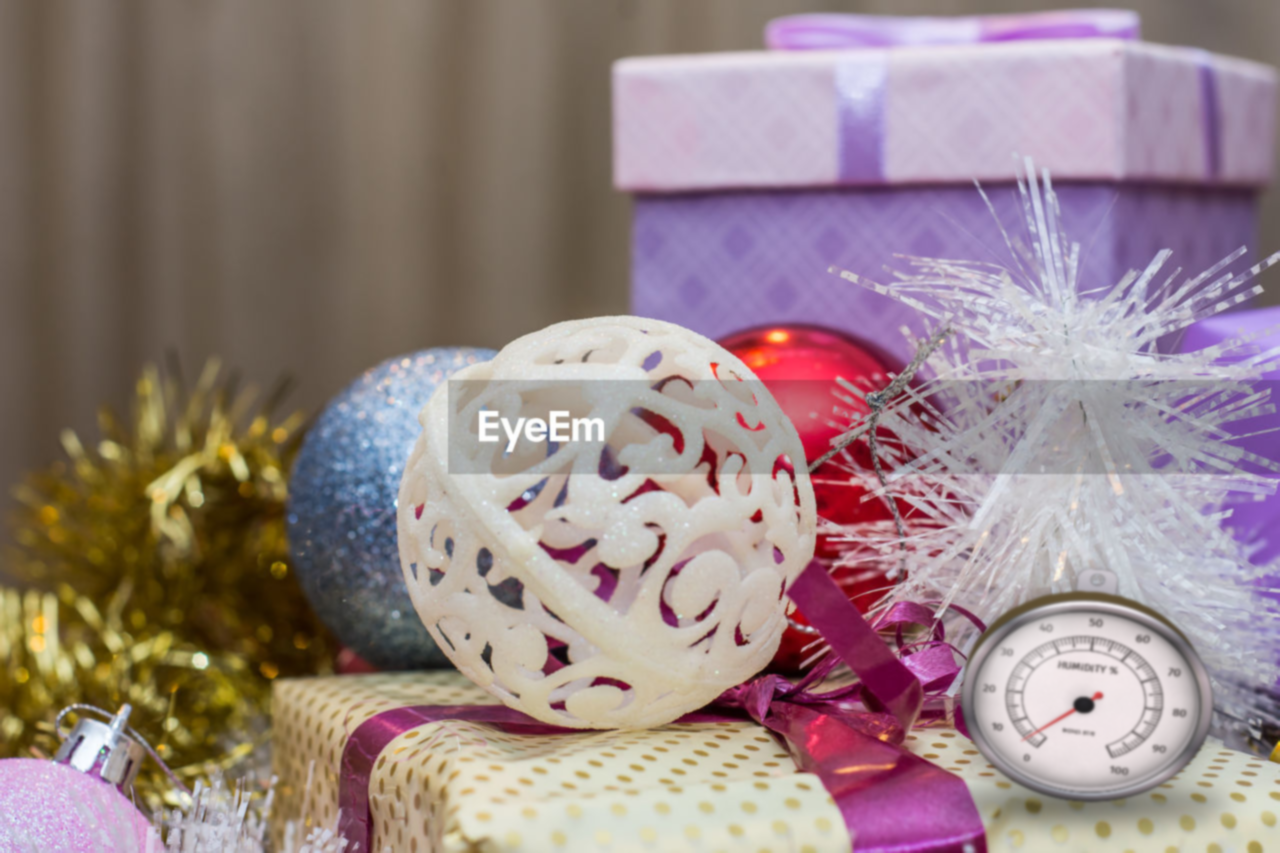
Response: % 5
